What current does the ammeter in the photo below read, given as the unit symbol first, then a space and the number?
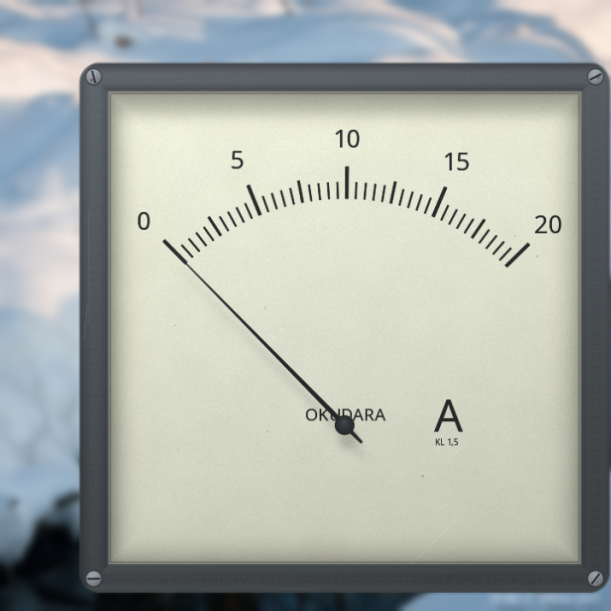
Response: A 0
